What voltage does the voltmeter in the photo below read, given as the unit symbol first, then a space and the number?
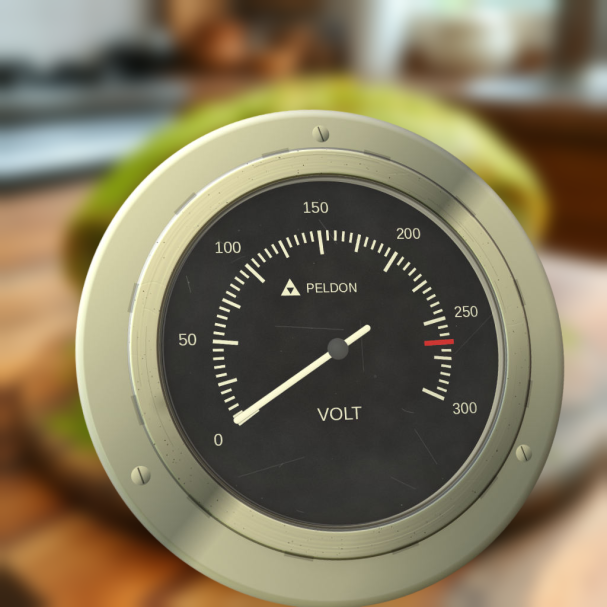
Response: V 2.5
